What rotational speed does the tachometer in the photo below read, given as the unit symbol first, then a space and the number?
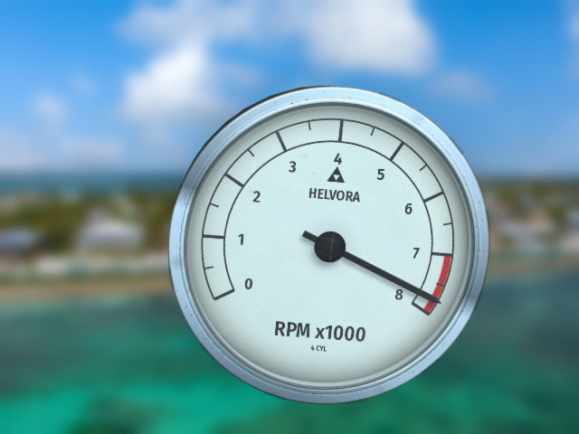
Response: rpm 7750
